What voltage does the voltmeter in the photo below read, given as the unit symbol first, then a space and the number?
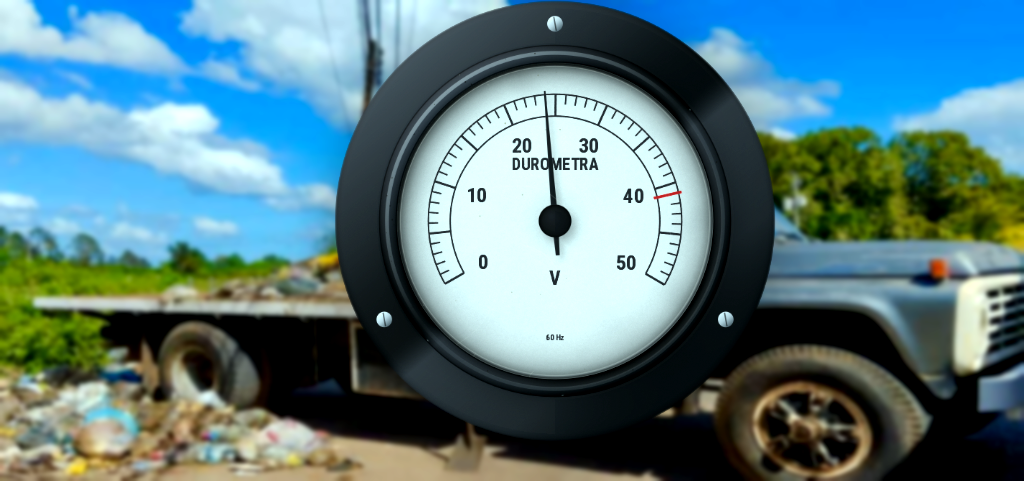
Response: V 24
